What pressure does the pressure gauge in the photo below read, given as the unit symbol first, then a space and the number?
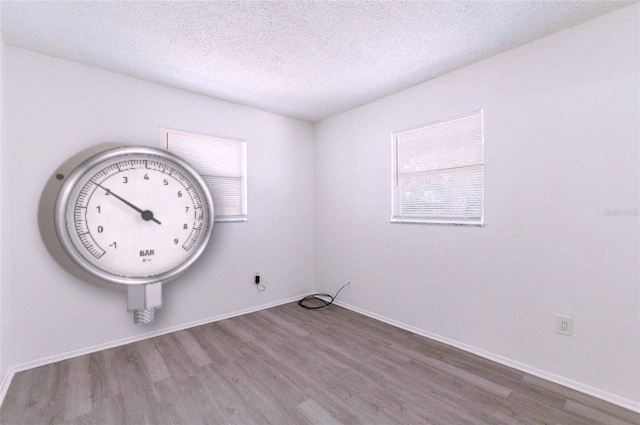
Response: bar 2
